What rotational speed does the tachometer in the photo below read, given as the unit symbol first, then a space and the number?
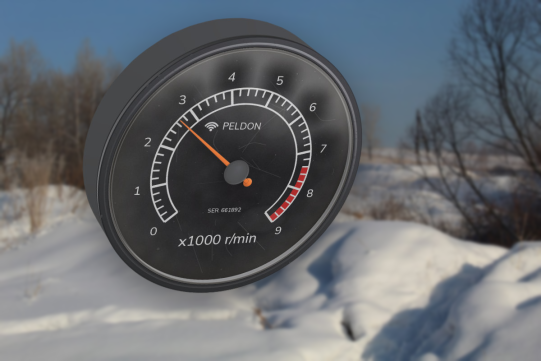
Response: rpm 2700
